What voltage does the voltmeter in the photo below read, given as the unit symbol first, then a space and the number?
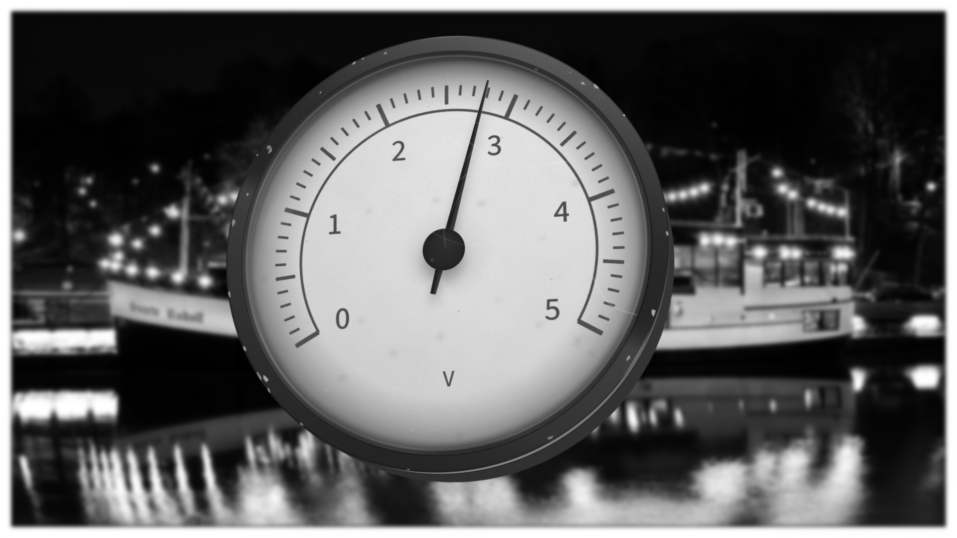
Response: V 2.8
